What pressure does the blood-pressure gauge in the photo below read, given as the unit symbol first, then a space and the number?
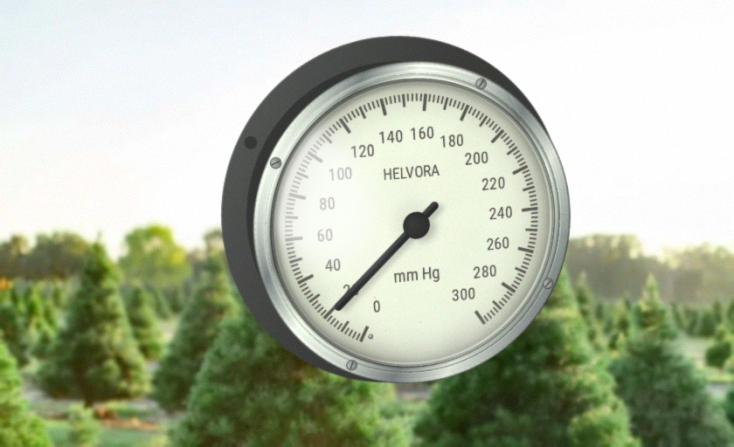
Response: mmHg 20
